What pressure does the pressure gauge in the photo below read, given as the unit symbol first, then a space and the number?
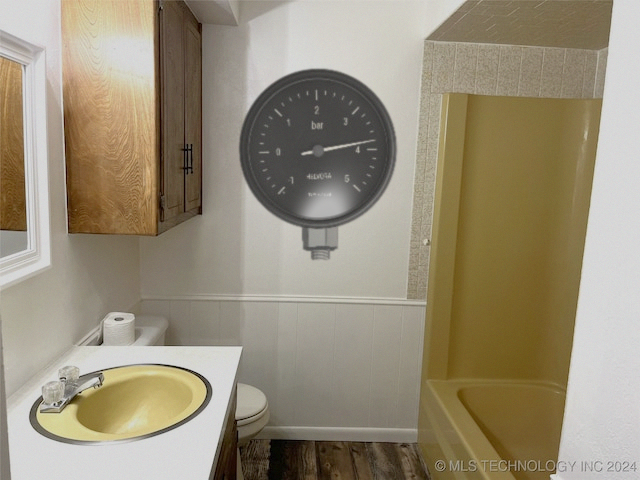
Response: bar 3.8
